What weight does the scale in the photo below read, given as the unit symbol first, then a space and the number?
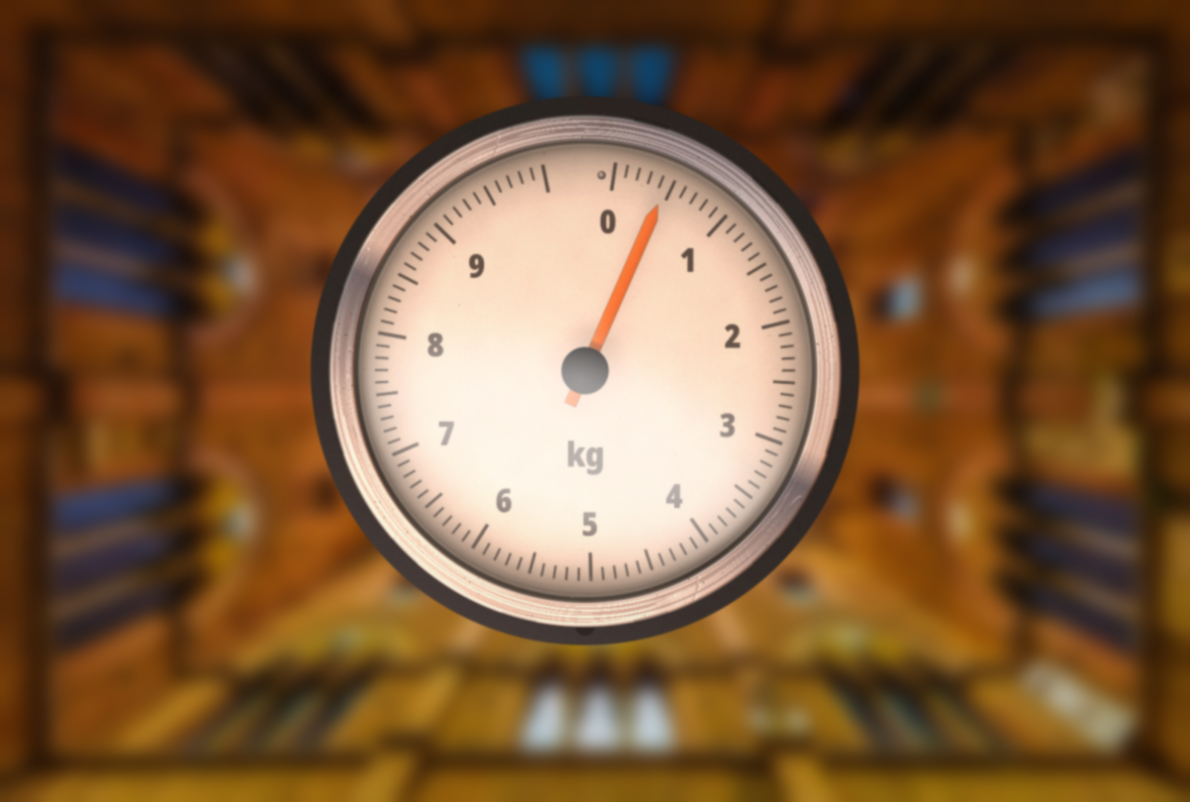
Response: kg 0.45
